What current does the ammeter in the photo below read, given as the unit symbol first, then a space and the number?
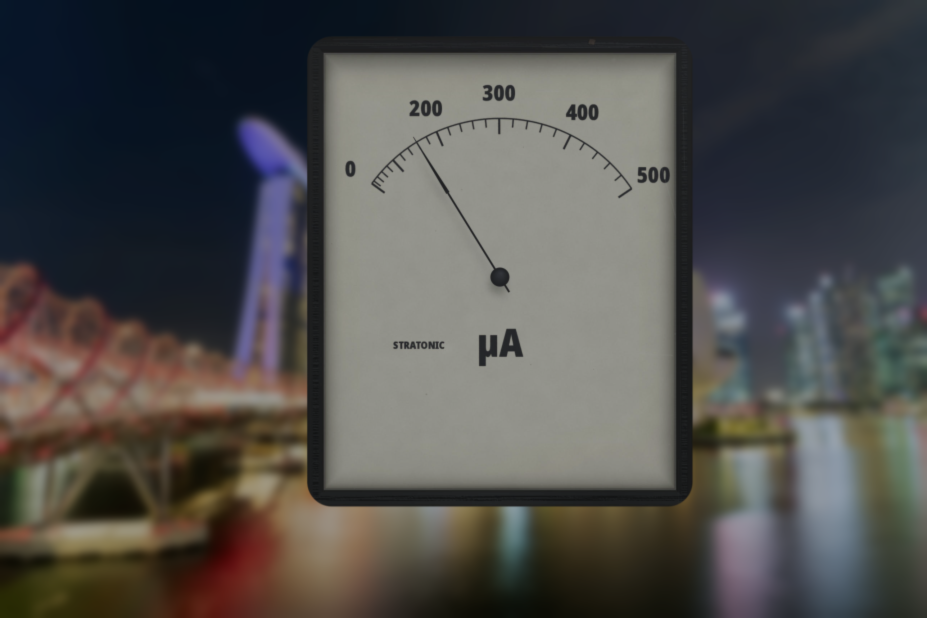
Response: µA 160
